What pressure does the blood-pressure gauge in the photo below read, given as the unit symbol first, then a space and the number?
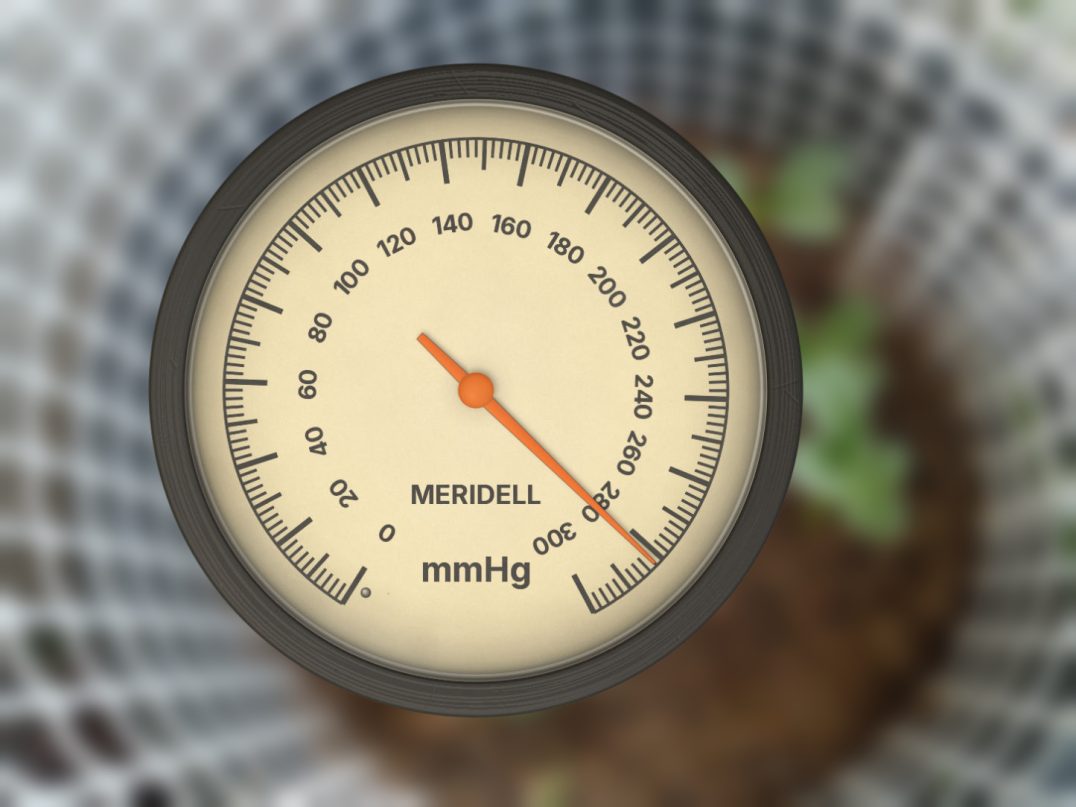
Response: mmHg 282
